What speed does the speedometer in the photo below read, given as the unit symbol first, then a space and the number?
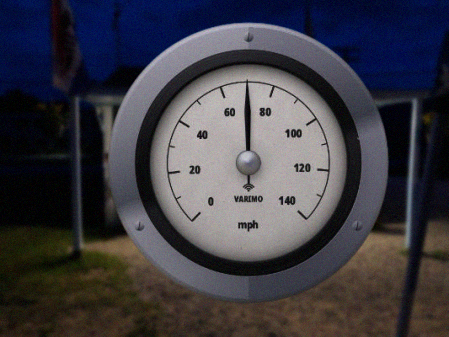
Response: mph 70
